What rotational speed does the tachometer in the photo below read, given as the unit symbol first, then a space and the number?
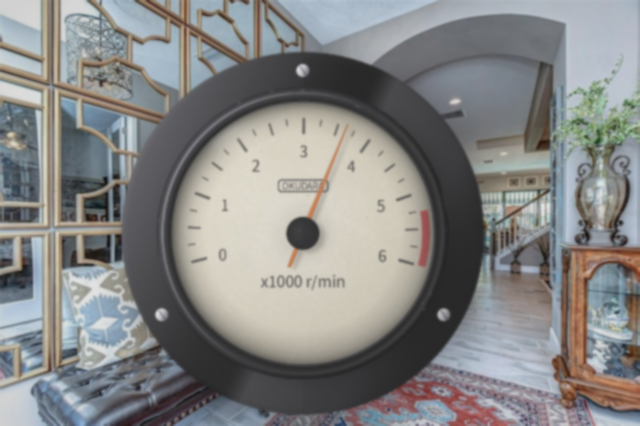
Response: rpm 3625
